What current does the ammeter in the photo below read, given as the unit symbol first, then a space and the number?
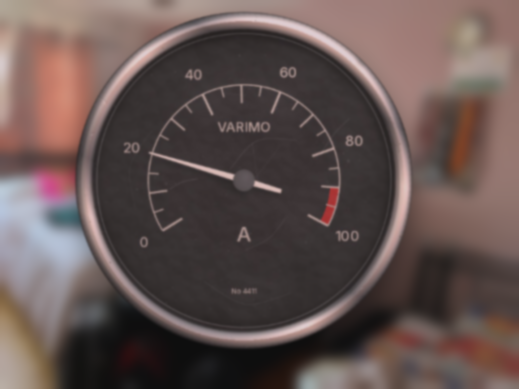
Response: A 20
